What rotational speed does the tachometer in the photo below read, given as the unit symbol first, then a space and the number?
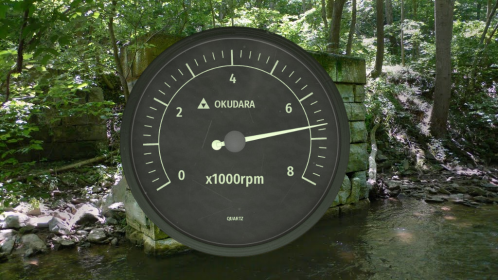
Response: rpm 6700
